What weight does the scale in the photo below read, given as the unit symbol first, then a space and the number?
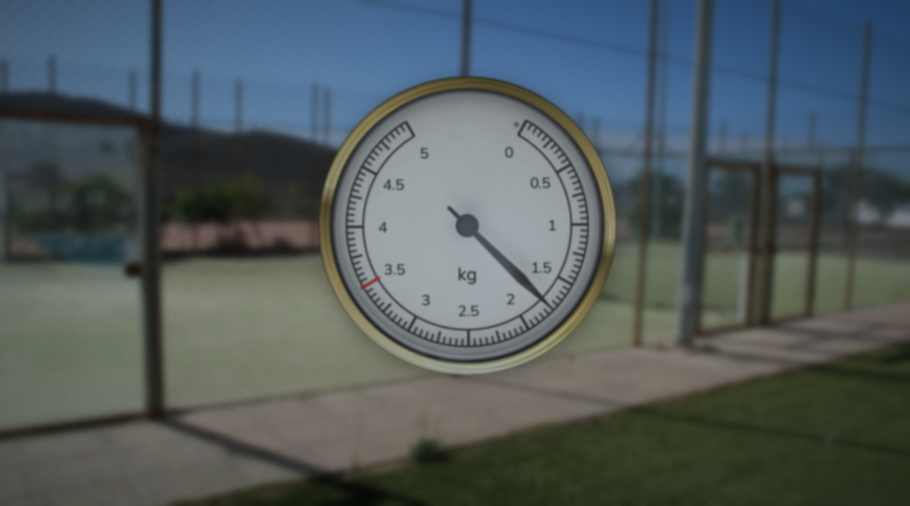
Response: kg 1.75
